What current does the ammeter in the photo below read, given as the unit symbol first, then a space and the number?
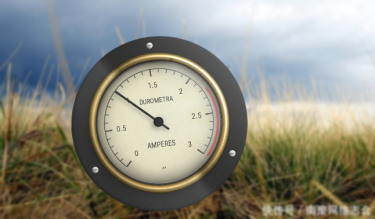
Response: A 1
